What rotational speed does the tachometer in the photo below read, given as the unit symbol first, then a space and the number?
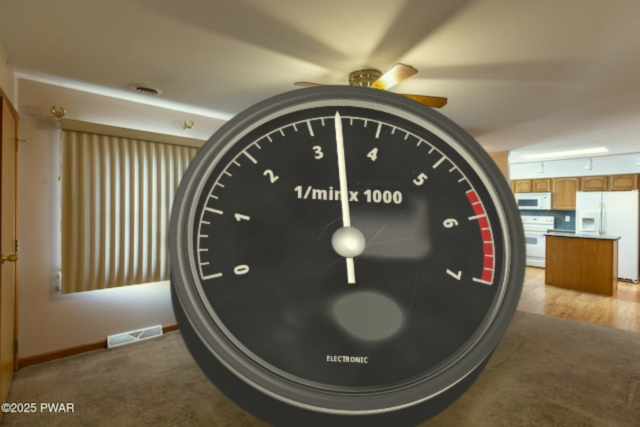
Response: rpm 3400
